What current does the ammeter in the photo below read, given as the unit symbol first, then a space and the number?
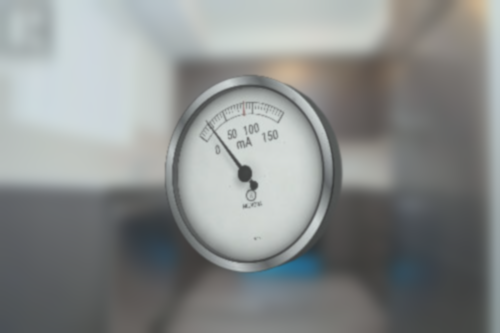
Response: mA 25
